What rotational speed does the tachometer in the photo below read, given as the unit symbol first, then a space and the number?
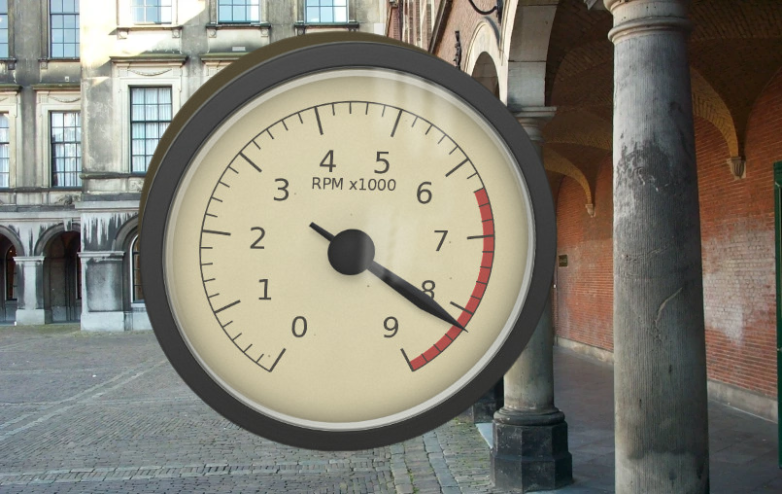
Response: rpm 8200
